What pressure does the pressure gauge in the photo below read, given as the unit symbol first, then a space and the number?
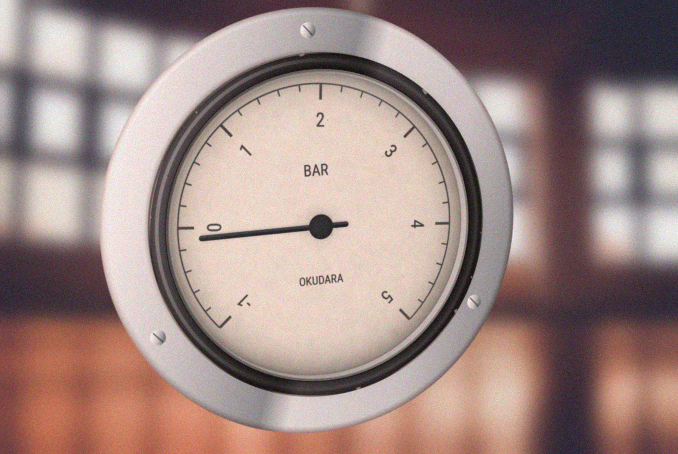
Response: bar -0.1
